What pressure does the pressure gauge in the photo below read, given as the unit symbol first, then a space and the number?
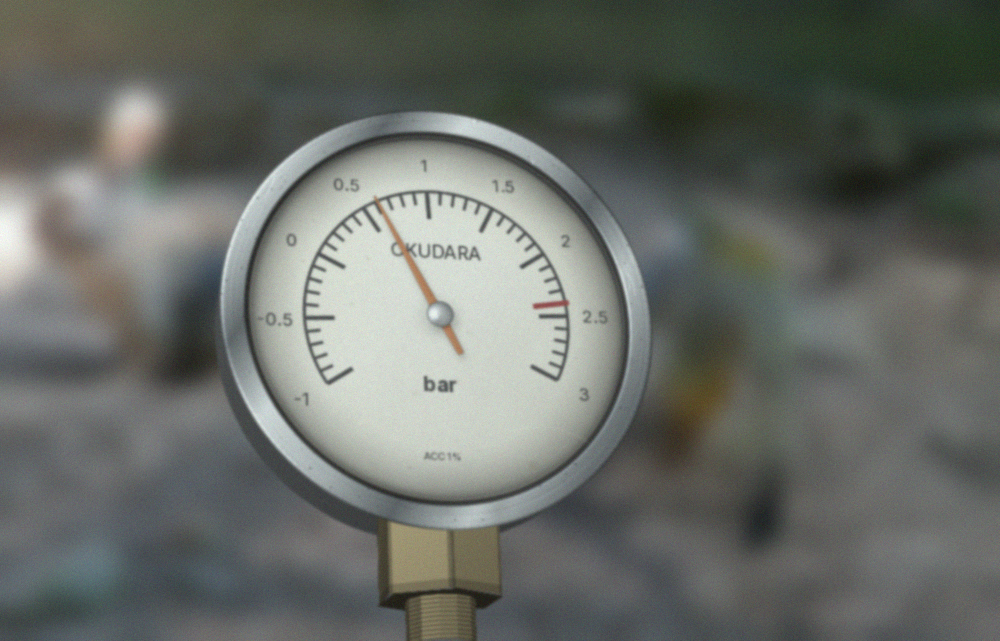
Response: bar 0.6
